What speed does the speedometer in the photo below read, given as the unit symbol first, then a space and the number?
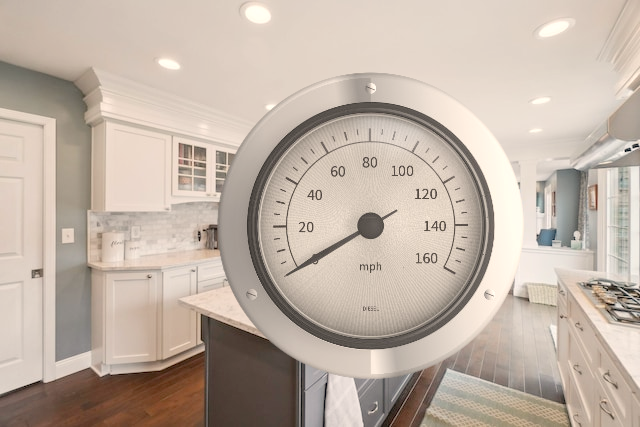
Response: mph 0
